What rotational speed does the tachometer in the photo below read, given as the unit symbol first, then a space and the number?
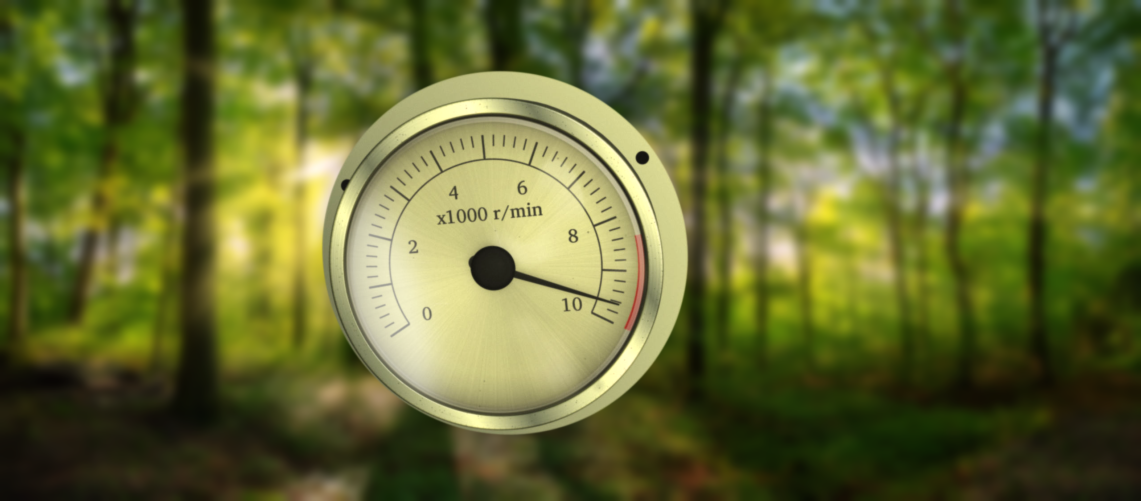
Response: rpm 9600
